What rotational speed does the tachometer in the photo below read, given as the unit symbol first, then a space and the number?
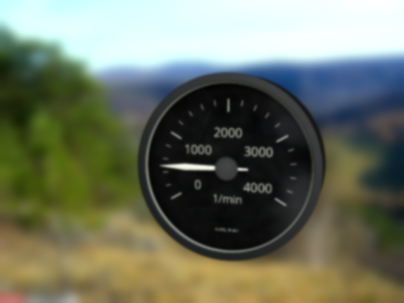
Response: rpm 500
